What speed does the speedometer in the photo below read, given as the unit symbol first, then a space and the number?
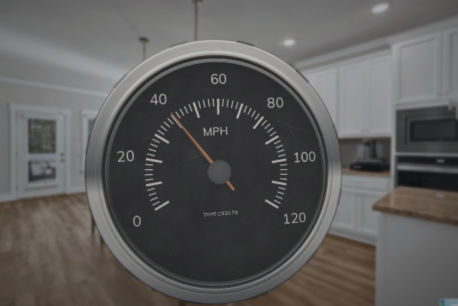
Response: mph 40
